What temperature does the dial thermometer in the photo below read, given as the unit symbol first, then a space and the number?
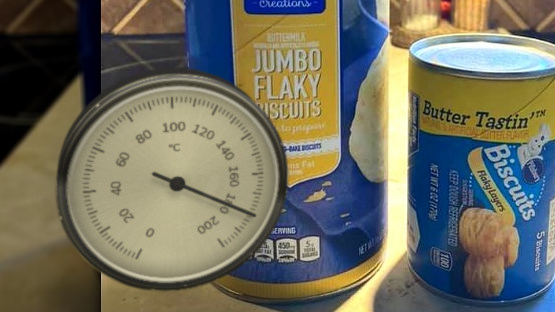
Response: °C 180
